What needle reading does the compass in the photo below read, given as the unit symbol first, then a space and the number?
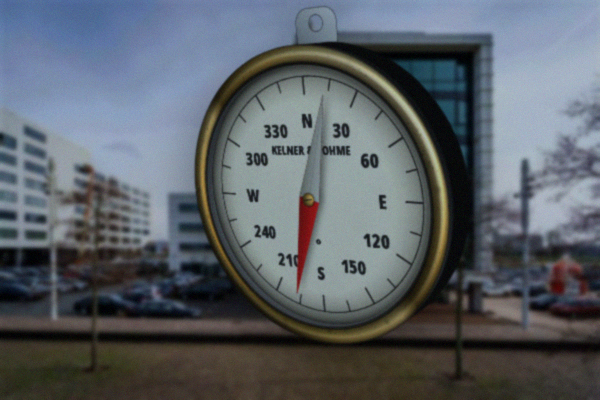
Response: ° 195
